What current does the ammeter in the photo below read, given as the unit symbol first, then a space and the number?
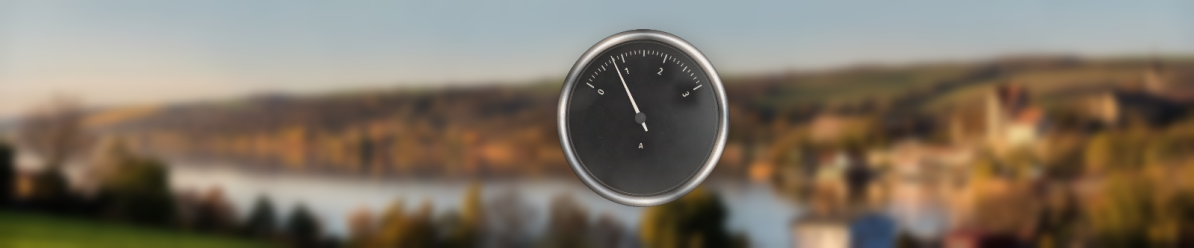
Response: A 0.8
